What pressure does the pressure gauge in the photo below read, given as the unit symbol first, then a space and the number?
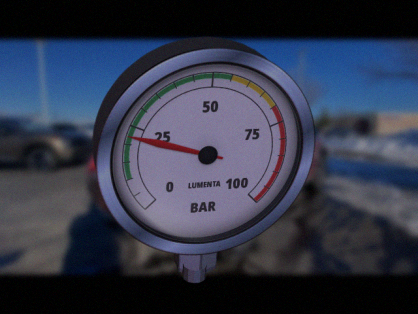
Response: bar 22.5
